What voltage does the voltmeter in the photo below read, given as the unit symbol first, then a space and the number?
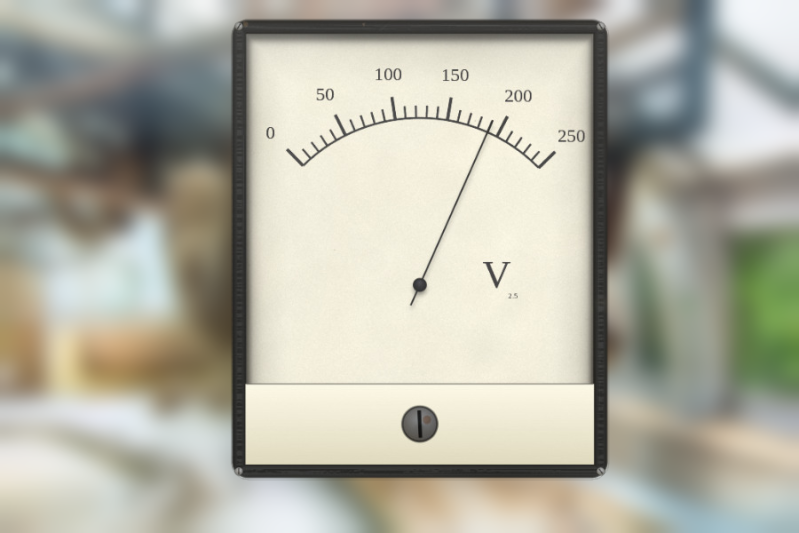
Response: V 190
